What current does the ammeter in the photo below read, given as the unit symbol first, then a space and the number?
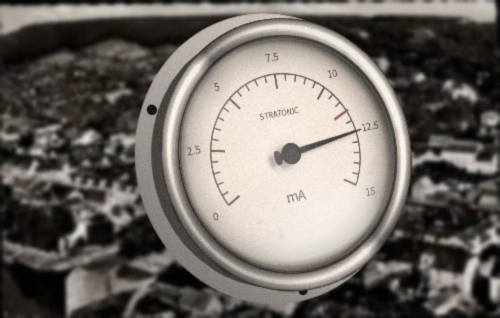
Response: mA 12.5
